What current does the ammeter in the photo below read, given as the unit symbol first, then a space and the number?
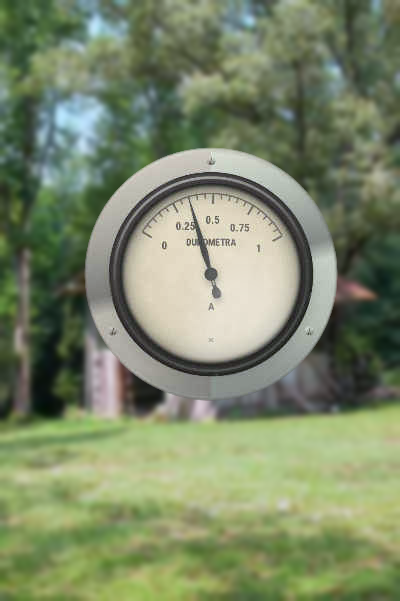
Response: A 0.35
